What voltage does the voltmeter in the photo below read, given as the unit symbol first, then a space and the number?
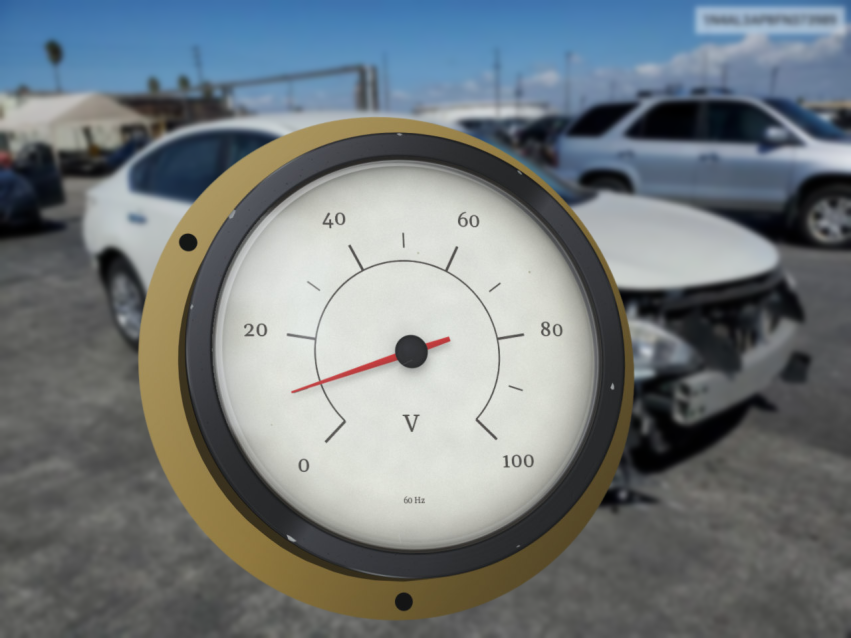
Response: V 10
